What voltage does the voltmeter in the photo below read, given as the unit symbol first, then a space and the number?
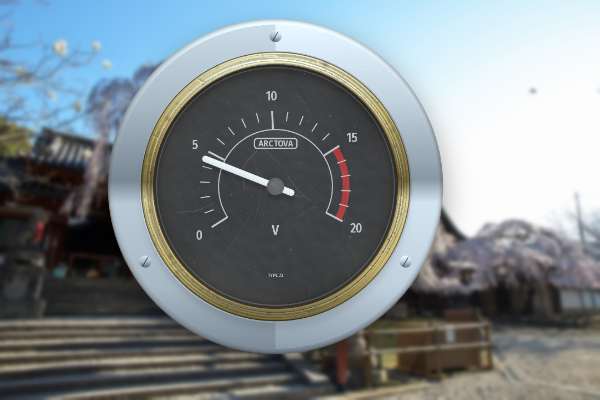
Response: V 4.5
